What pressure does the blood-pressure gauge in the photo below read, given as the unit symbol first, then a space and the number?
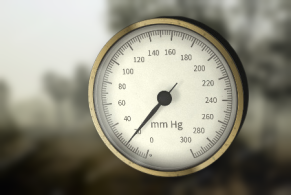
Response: mmHg 20
